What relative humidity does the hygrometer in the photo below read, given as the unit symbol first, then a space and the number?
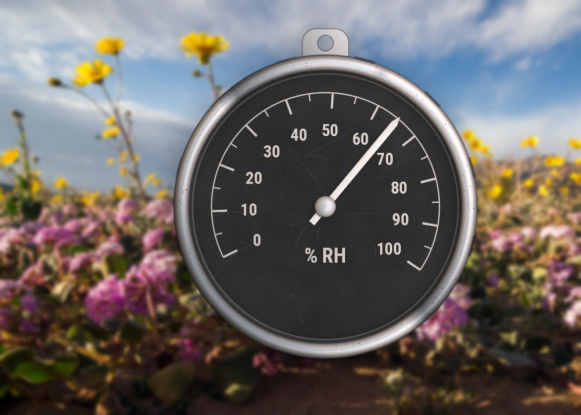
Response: % 65
